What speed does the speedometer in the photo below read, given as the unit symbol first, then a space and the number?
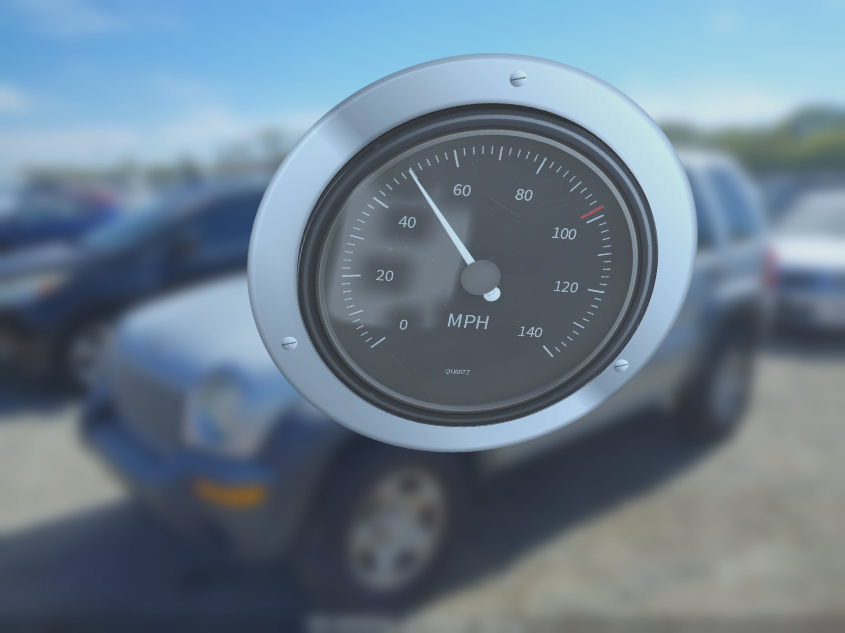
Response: mph 50
